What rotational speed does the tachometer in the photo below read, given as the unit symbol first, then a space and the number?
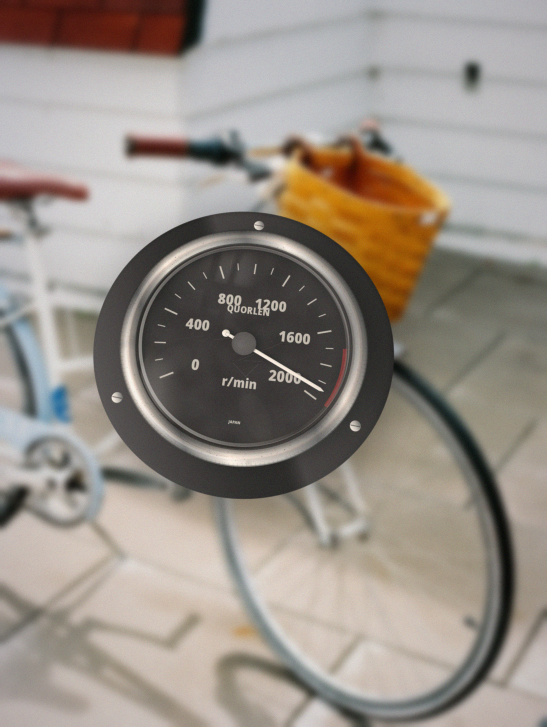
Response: rpm 1950
